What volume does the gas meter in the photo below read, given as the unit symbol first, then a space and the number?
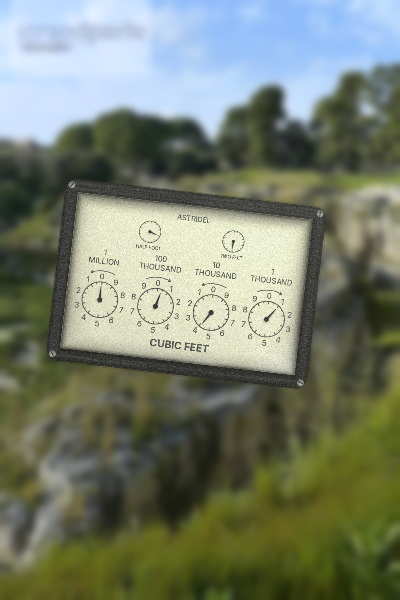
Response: ft³ 4100
